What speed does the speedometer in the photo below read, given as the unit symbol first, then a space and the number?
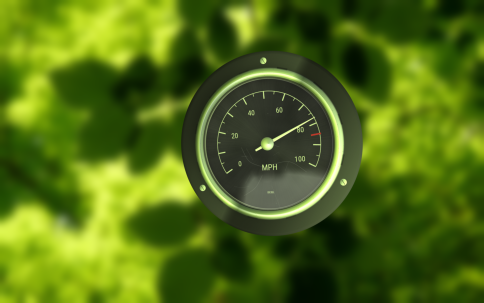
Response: mph 77.5
